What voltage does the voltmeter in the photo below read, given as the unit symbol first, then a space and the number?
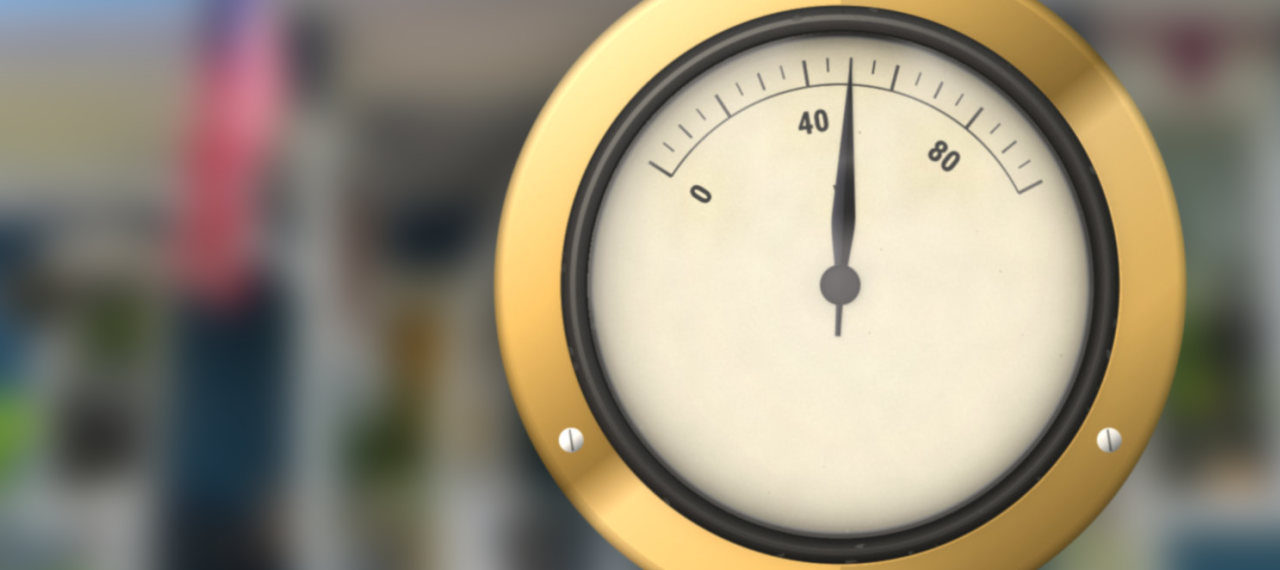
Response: V 50
